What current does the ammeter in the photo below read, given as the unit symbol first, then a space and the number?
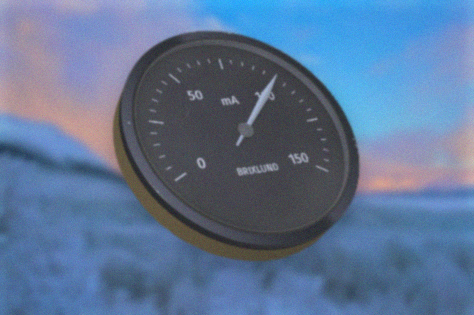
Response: mA 100
